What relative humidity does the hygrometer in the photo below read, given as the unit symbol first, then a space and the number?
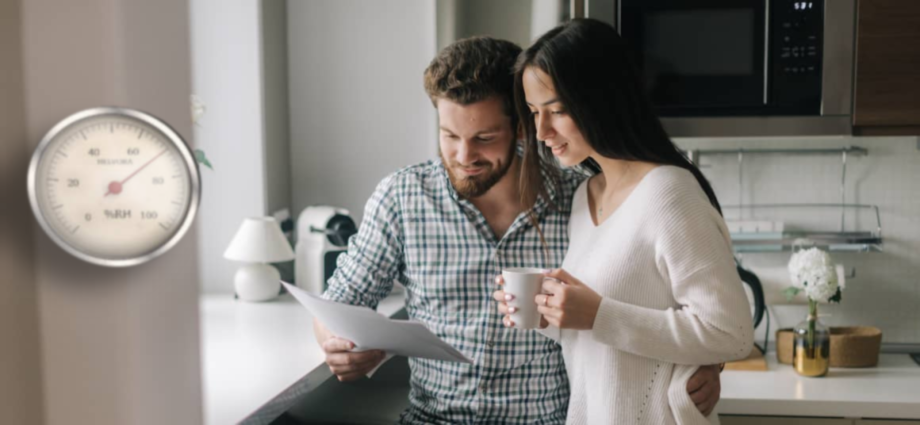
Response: % 70
